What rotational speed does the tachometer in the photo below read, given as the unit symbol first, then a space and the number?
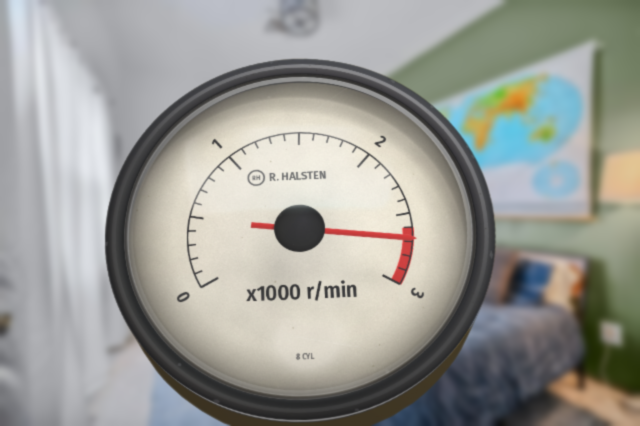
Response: rpm 2700
